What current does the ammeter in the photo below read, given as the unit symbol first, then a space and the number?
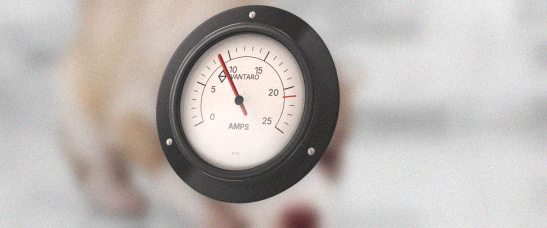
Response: A 9
